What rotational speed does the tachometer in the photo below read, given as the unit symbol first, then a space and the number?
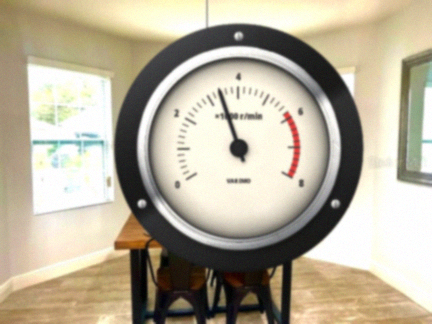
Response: rpm 3400
